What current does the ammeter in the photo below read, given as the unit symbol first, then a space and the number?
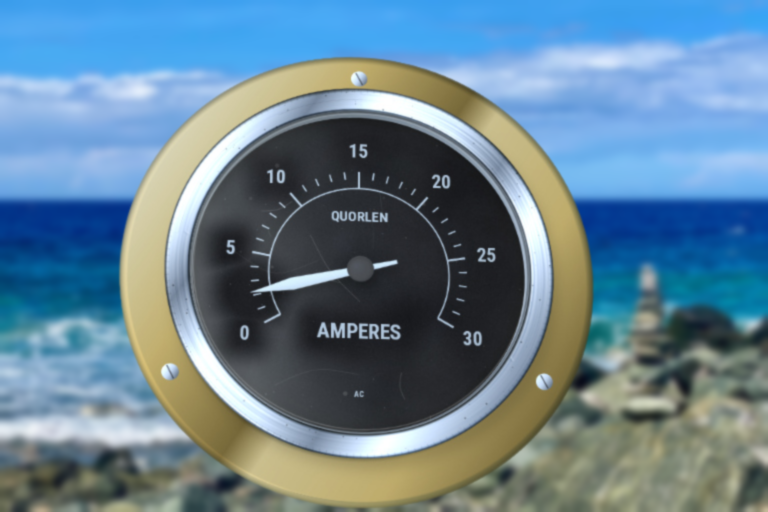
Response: A 2
